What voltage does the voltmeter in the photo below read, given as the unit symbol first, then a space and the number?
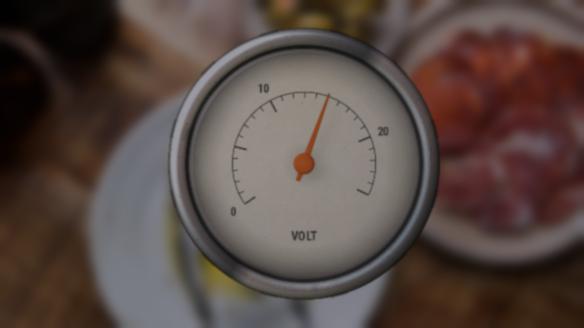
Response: V 15
